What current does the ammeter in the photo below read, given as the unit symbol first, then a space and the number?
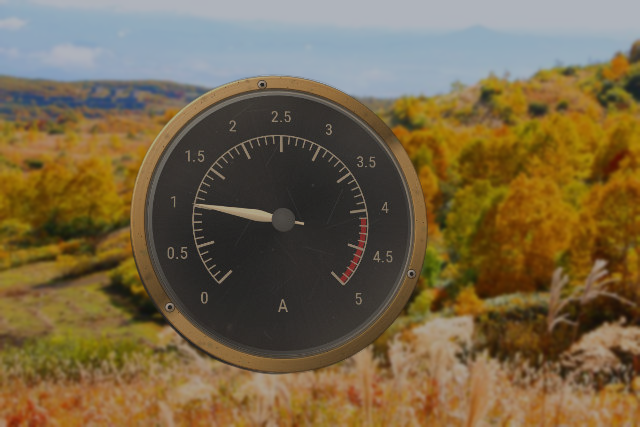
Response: A 1
